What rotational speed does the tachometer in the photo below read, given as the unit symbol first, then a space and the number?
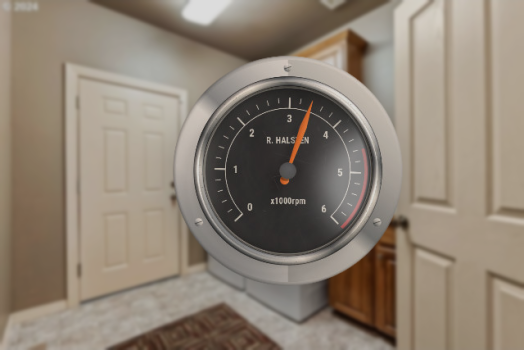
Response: rpm 3400
